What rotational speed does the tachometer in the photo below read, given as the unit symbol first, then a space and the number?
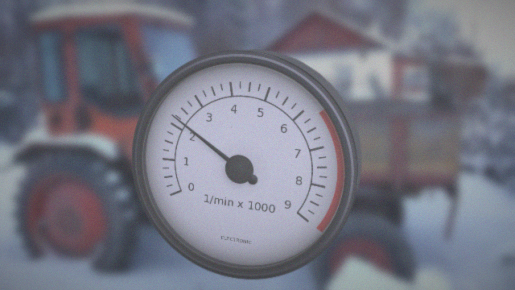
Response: rpm 2250
